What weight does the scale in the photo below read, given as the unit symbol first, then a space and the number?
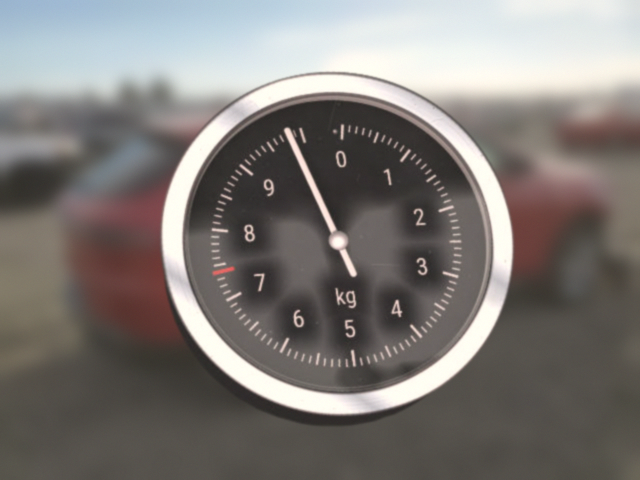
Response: kg 9.8
